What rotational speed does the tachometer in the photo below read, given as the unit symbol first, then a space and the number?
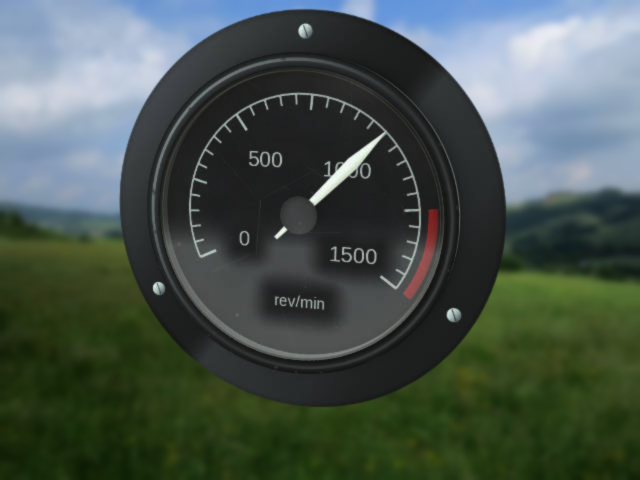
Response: rpm 1000
